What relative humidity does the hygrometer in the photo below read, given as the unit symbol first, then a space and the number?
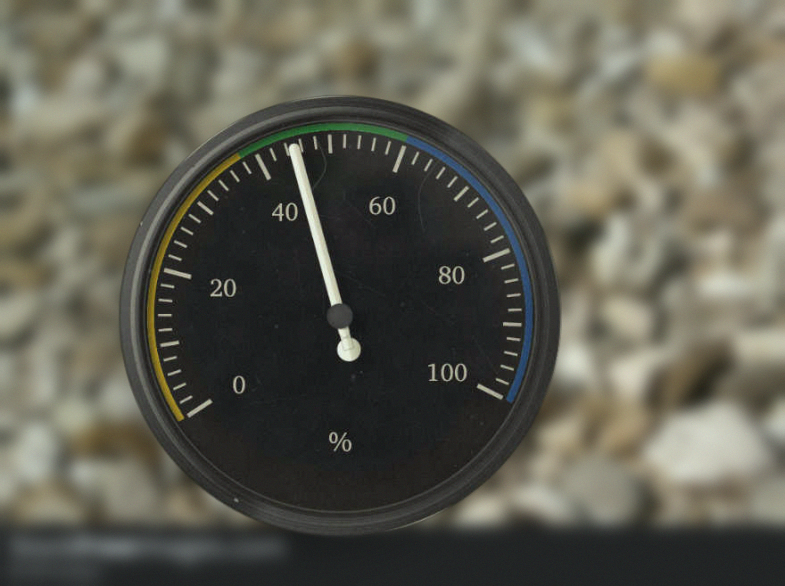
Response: % 45
